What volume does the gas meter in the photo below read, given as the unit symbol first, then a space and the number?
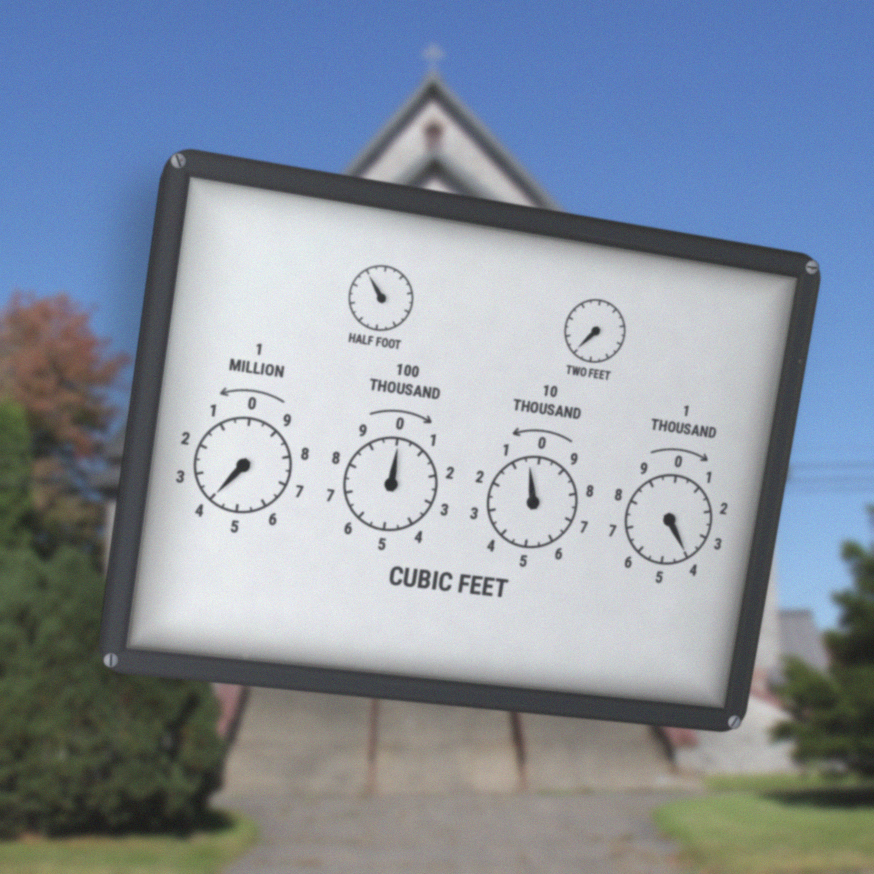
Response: ft³ 400400
